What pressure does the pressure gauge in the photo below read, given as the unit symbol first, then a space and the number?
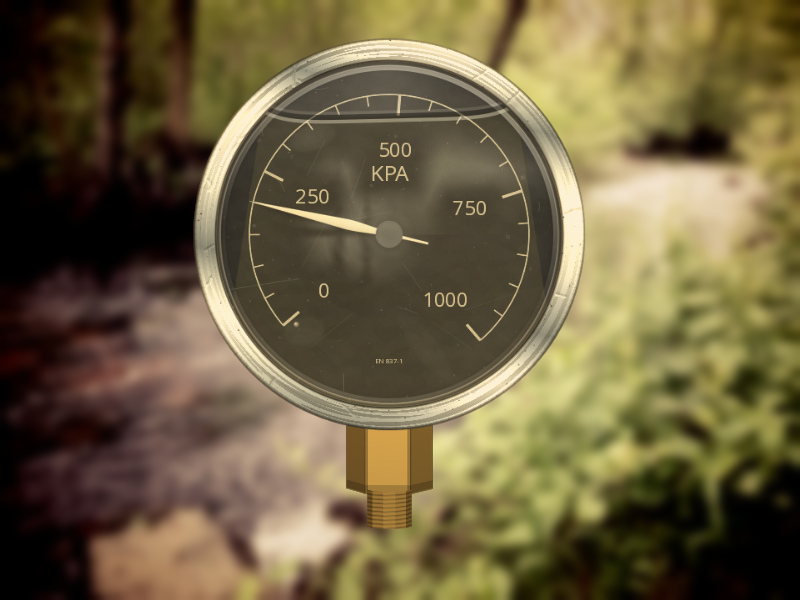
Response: kPa 200
